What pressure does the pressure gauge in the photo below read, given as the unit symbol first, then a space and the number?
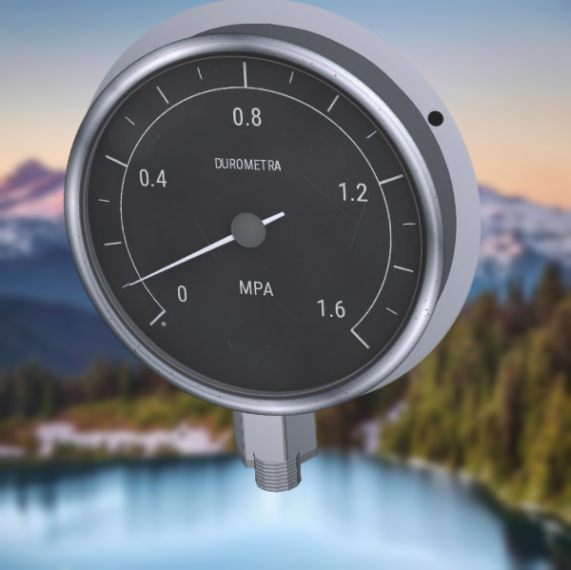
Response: MPa 0.1
